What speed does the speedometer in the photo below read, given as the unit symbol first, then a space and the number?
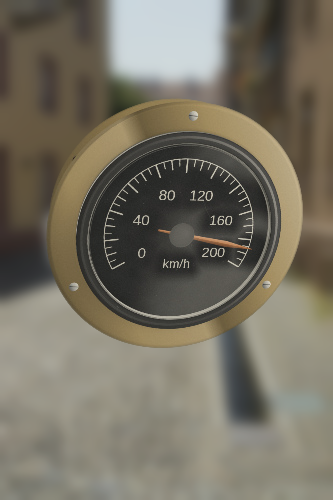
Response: km/h 185
